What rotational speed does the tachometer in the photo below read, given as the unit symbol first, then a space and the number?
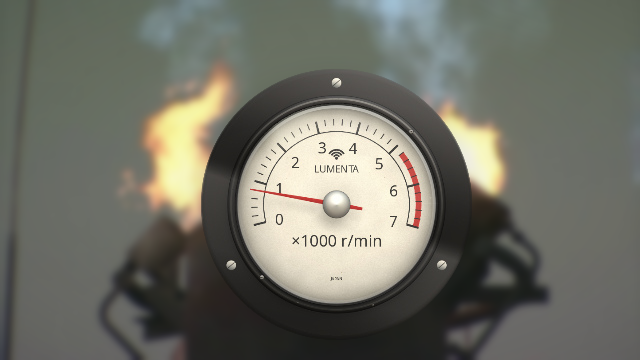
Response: rpm 800
